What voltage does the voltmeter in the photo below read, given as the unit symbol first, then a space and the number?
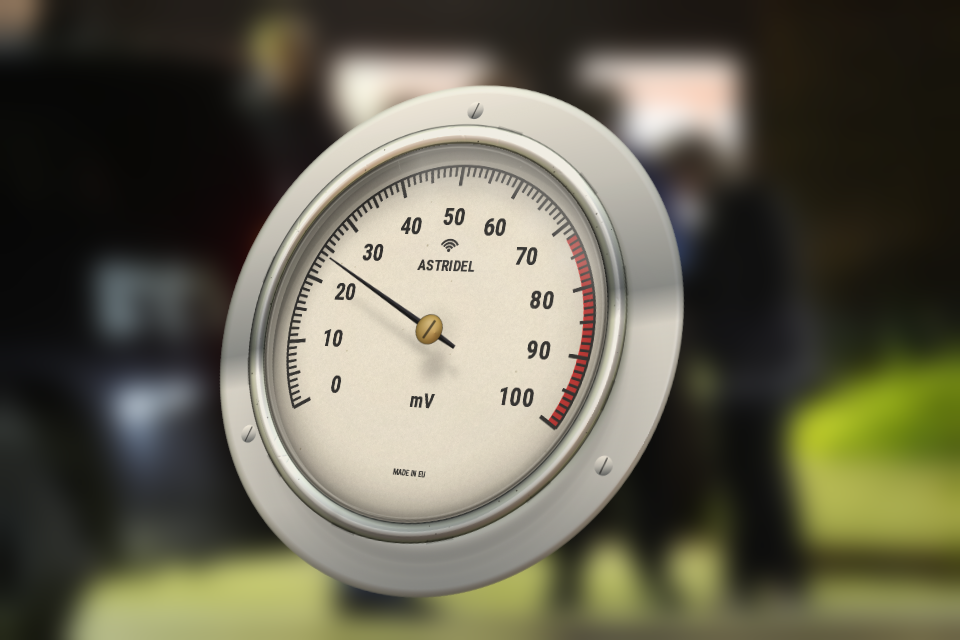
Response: mV 24
